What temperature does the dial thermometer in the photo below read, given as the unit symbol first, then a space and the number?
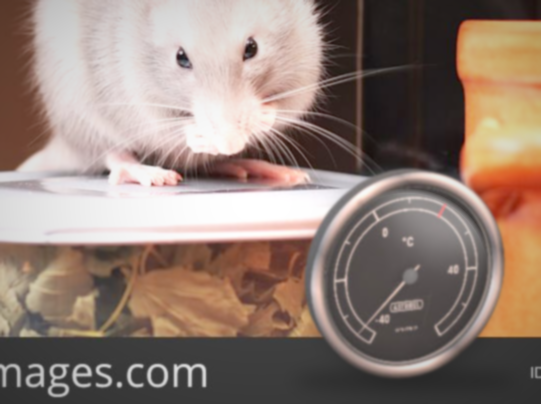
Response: °C -35
